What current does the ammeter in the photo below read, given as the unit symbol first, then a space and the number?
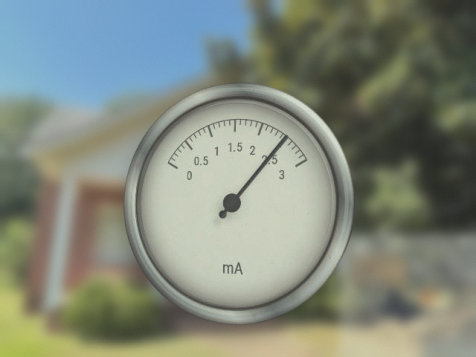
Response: mA 2.5
